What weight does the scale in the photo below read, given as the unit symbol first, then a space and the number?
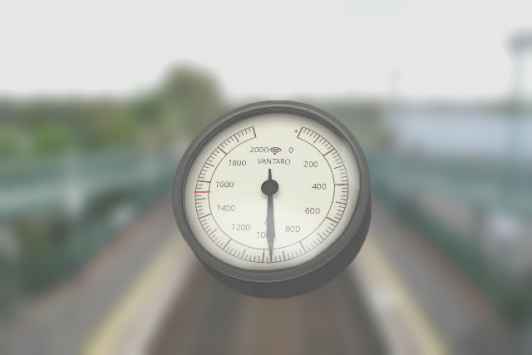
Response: g 960
